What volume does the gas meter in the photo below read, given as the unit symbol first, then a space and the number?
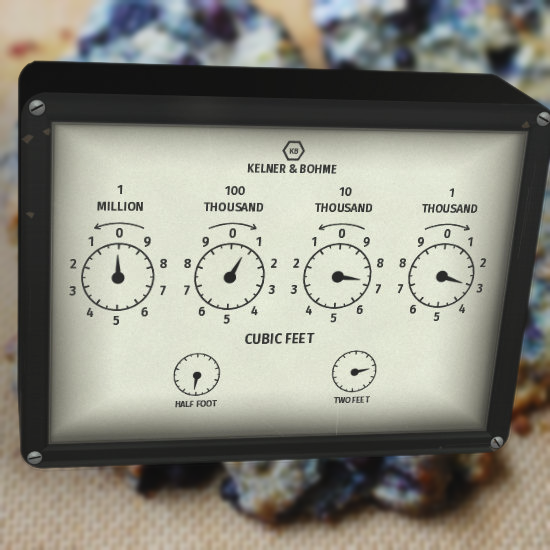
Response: ft³ 7300
